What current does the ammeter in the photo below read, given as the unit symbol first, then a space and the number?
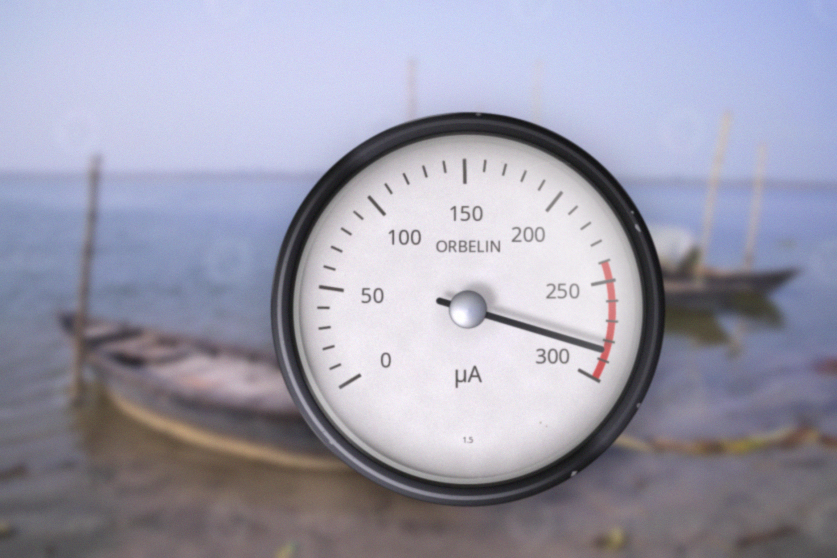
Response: µA 285
